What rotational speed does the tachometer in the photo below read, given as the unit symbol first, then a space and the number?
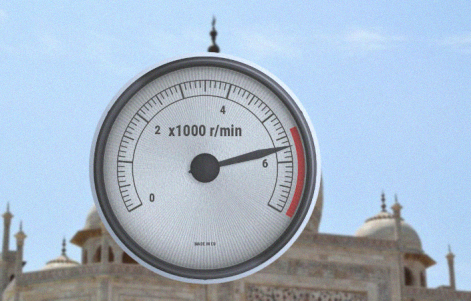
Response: rpm 5700
